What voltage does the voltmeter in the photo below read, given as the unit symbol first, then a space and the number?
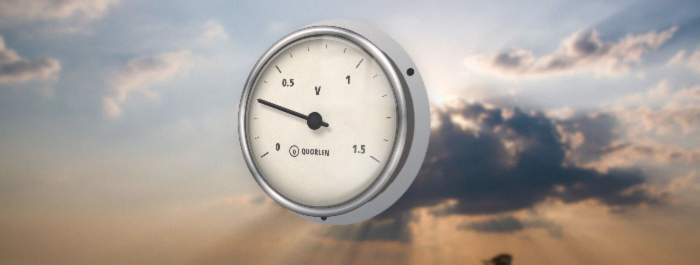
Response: V 0.3
